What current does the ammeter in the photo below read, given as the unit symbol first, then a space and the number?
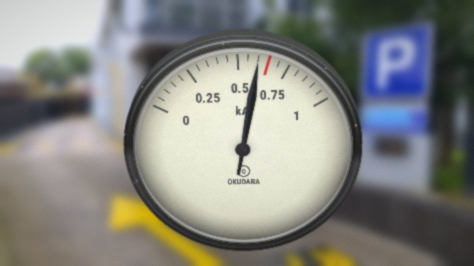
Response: kA 0.6
